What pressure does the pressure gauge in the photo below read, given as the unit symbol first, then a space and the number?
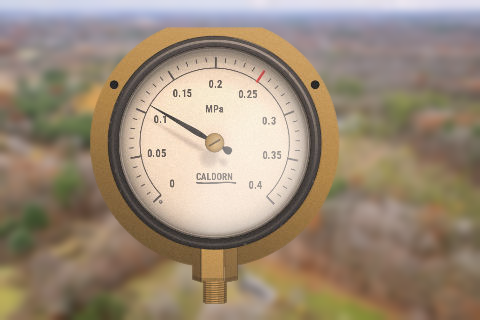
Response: MPa 0.11
